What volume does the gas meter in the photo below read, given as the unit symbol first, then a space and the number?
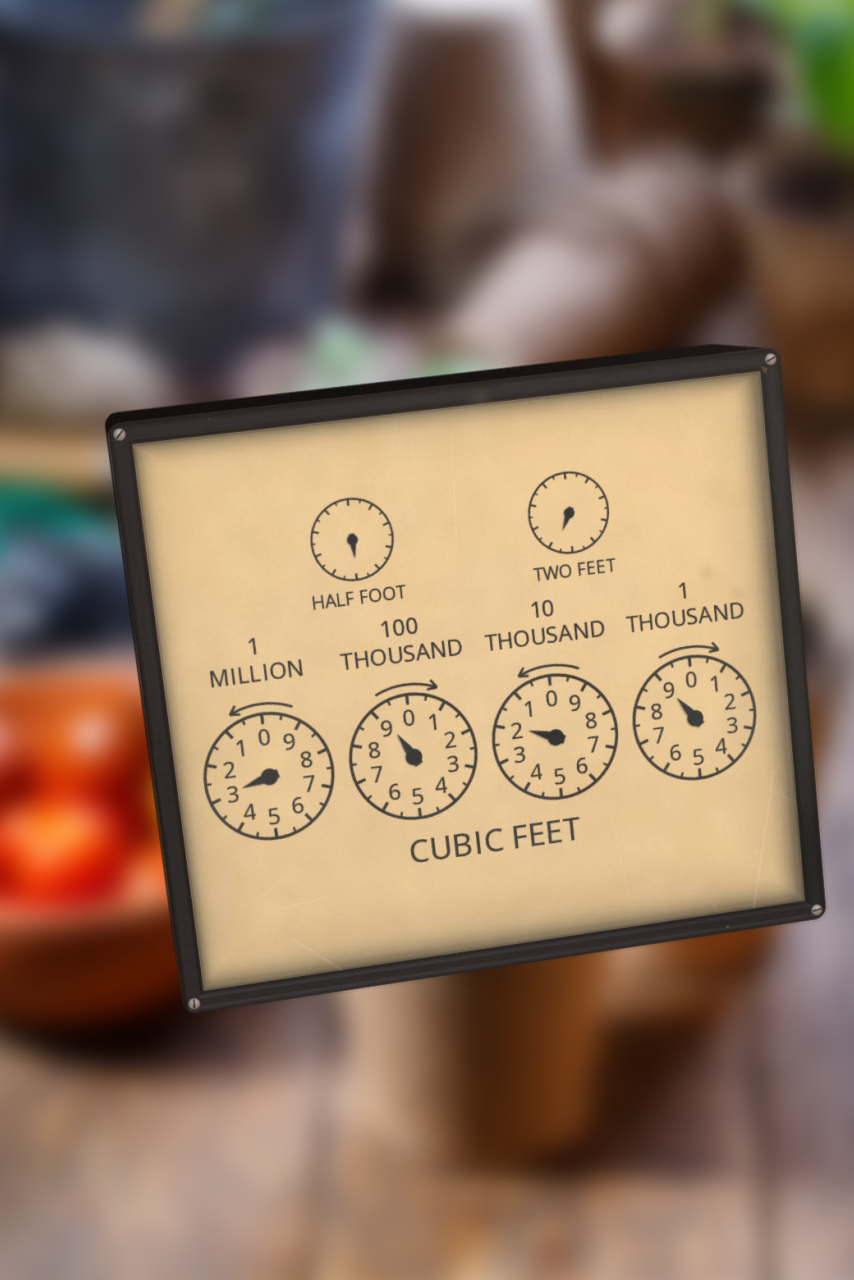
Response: ft³ 291900
